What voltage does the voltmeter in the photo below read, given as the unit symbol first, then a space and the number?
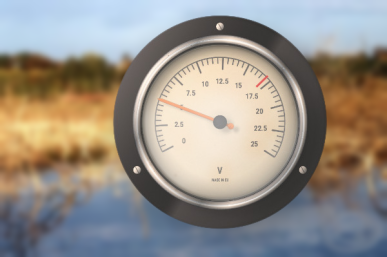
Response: V 5
